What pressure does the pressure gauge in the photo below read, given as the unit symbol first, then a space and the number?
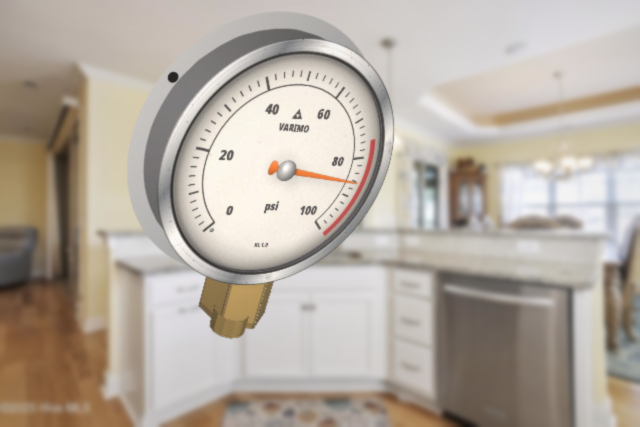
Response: psi 86
